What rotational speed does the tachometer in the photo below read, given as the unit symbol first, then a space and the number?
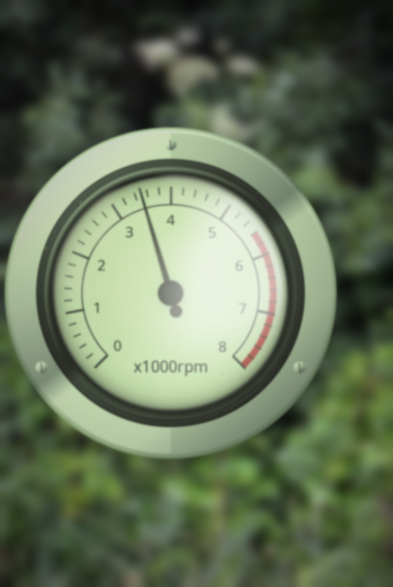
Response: rpm 3500
